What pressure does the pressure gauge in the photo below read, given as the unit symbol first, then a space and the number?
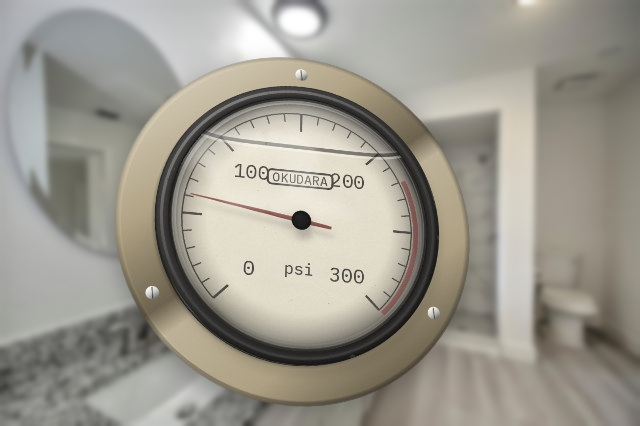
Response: psi 60
